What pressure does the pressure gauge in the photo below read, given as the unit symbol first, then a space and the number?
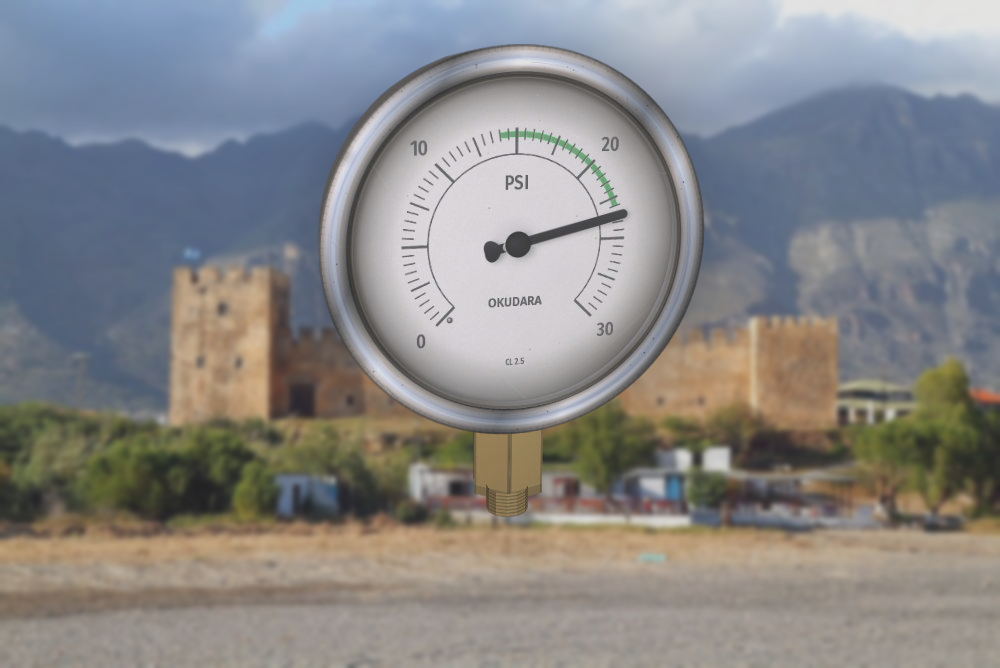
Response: psi 23.5
